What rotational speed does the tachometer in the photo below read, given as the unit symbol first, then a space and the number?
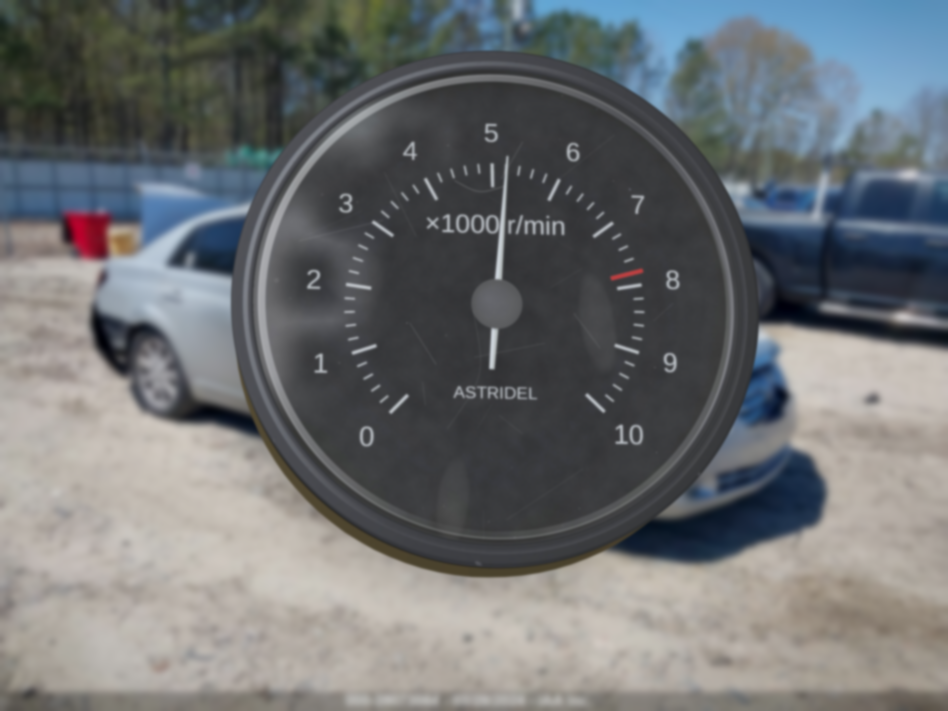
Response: rpm 5200
